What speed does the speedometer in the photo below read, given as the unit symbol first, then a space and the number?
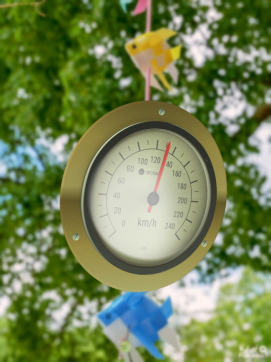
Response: km/h 130
